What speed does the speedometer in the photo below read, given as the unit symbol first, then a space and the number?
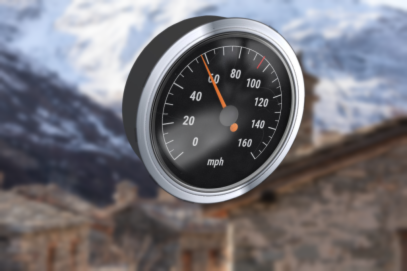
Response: mph 57.5
